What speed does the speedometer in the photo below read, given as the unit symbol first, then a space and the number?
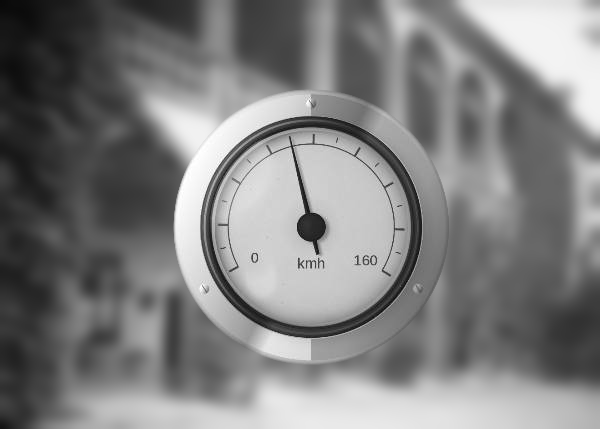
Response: km/h 70
